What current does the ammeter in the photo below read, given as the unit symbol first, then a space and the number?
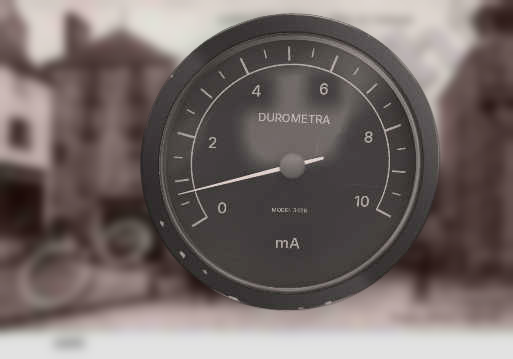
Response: mA 0.75
